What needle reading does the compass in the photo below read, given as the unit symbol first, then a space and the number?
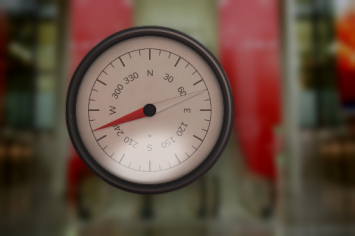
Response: ° 250
